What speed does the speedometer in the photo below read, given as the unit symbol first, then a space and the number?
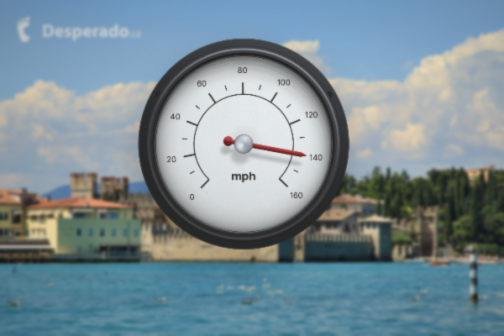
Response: mph 140
